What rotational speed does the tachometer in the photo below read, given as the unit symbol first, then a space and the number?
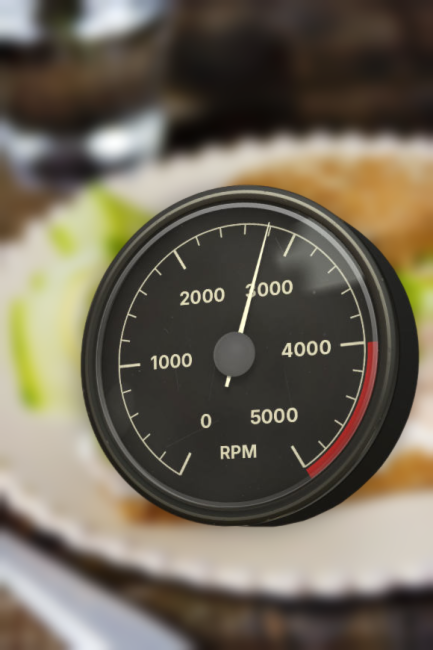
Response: rpm 2800
